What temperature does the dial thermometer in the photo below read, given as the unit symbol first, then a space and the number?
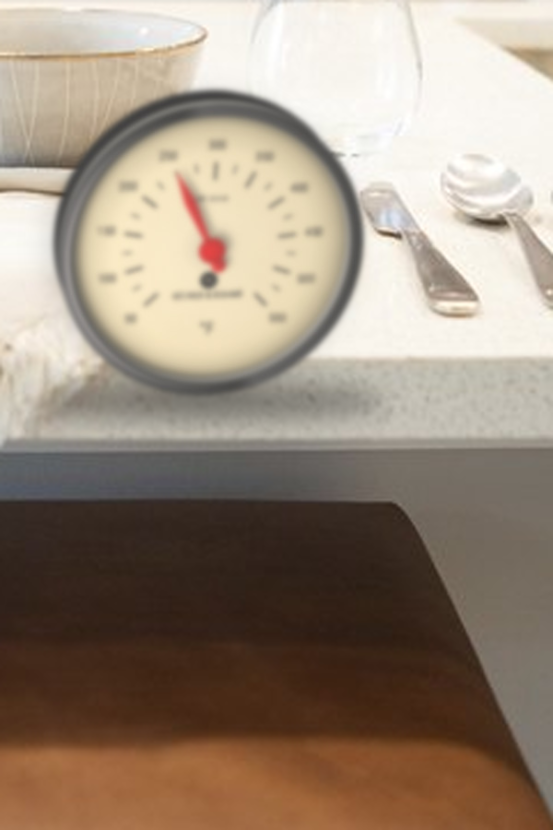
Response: °F 250
